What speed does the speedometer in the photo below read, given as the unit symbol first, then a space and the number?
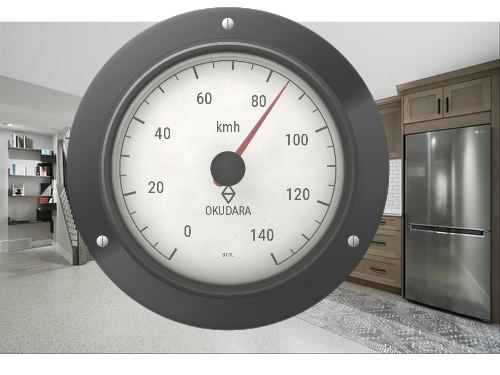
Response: km/h 85
